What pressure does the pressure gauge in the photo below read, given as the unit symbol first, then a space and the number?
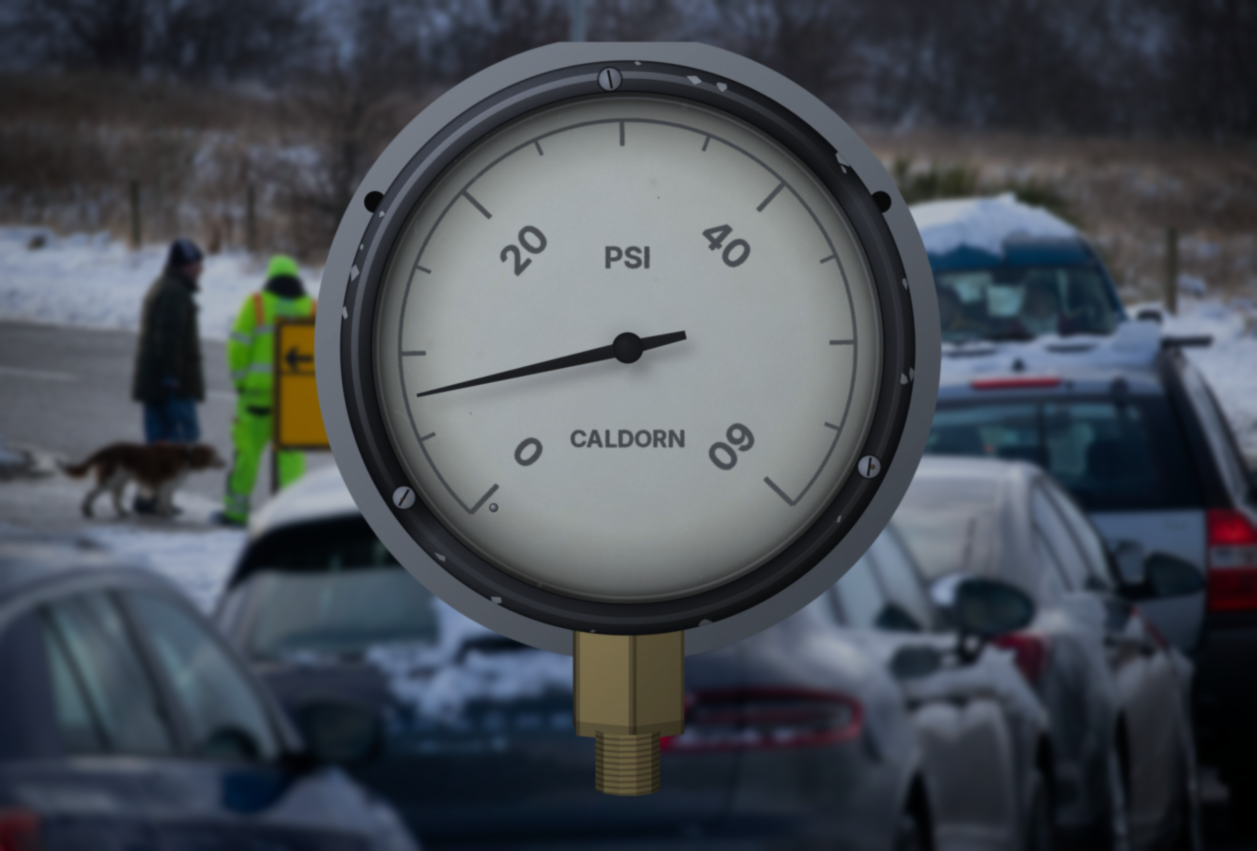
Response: psi 7.5
